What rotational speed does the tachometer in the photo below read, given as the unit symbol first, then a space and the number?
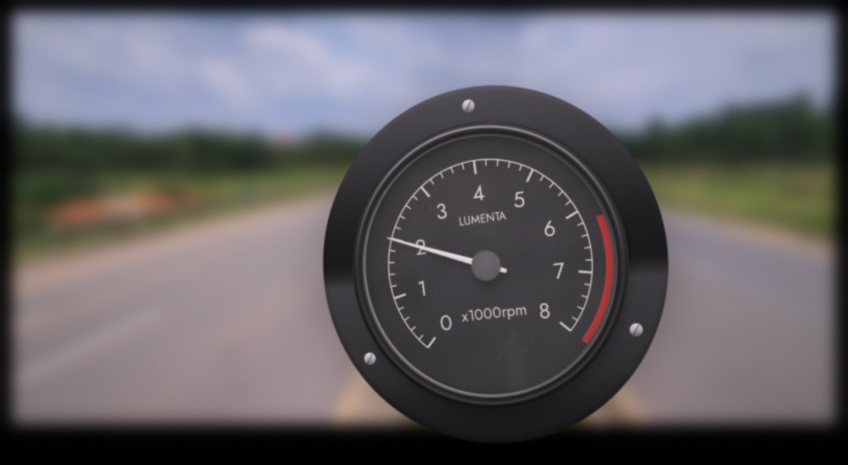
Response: rpm 2000
